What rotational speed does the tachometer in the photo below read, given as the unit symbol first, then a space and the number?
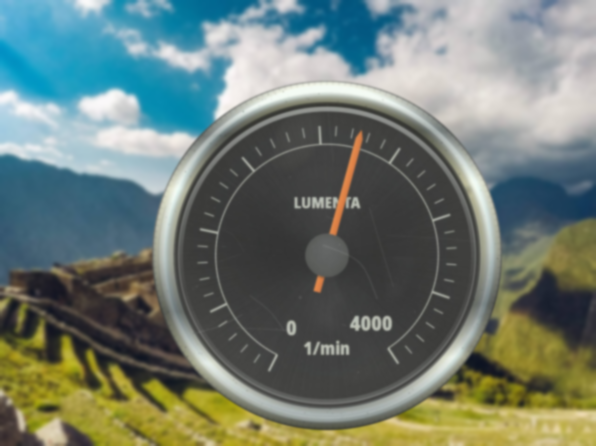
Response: rpm 2250
